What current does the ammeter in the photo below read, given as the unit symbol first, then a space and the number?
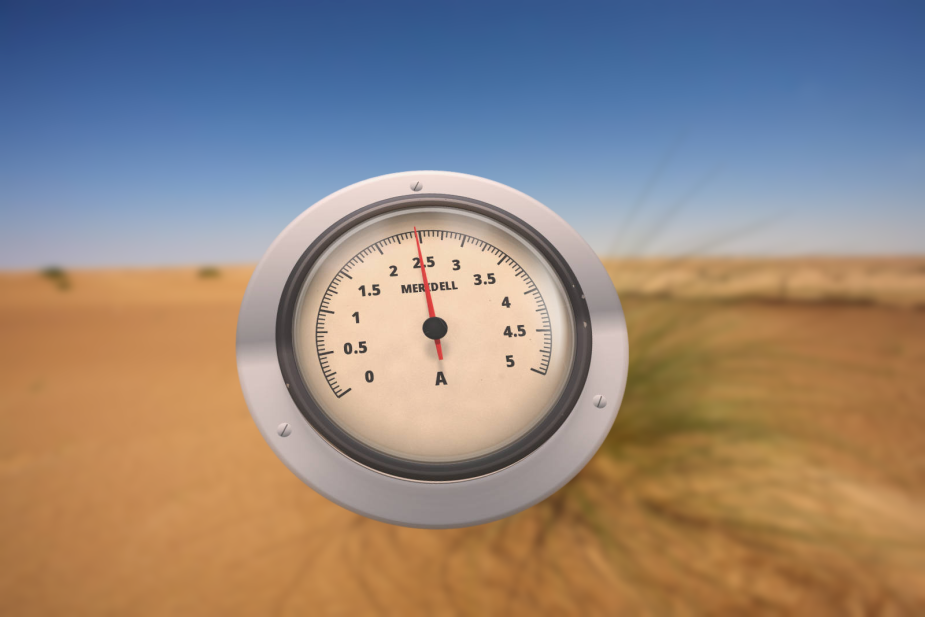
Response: A 2.45
